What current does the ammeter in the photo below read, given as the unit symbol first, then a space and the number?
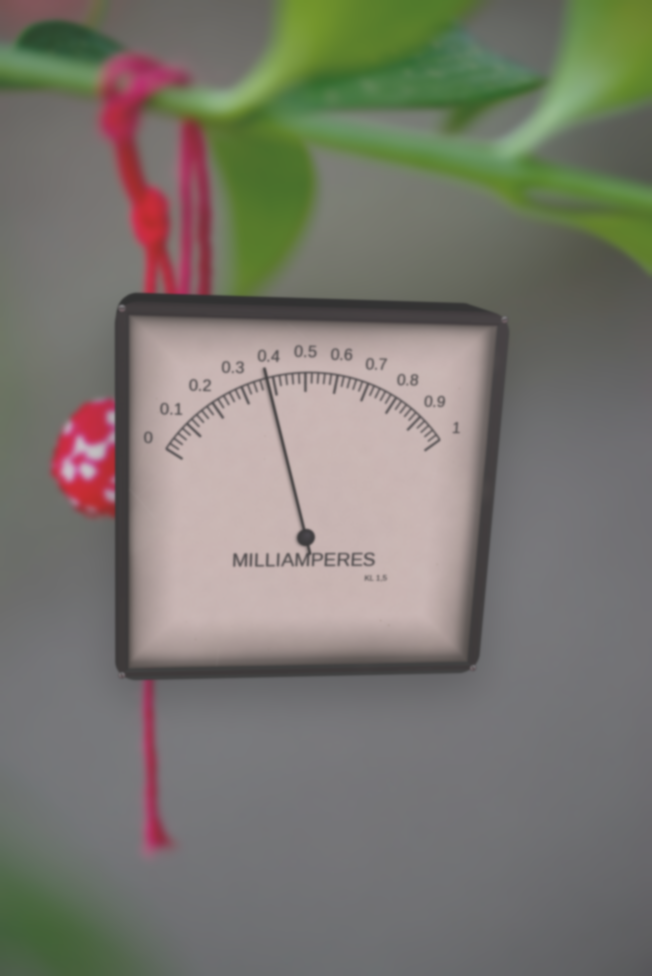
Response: mA 0.38
